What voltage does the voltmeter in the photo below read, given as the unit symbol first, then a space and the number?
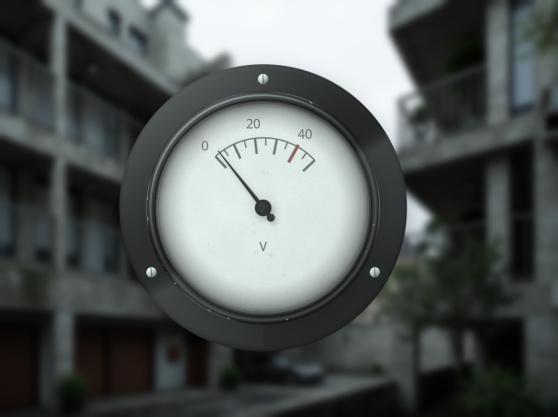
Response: V 2.5
